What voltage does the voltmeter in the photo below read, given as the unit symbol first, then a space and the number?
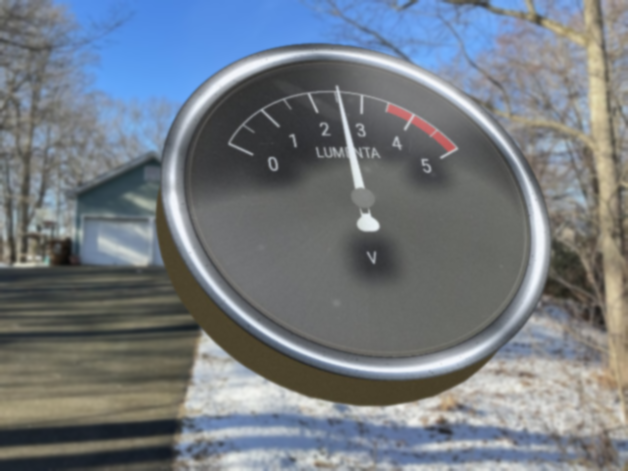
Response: V 2.5
